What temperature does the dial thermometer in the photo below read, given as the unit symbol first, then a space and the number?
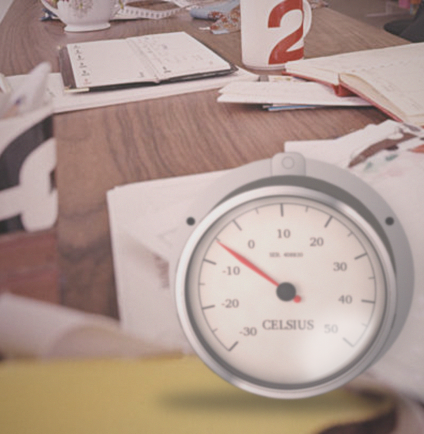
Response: °C -5
